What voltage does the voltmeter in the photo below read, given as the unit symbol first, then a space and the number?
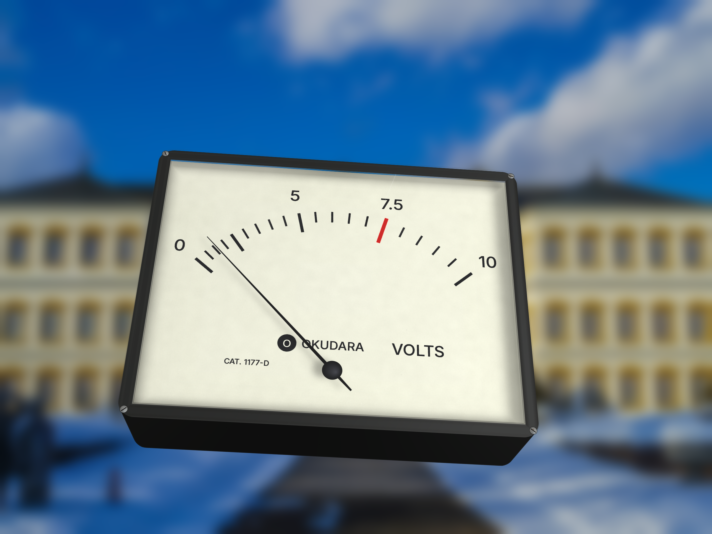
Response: V 1.5
